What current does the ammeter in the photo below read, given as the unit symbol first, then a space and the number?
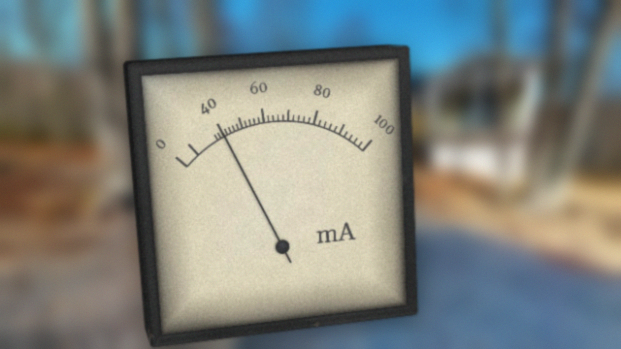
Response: mA 40
